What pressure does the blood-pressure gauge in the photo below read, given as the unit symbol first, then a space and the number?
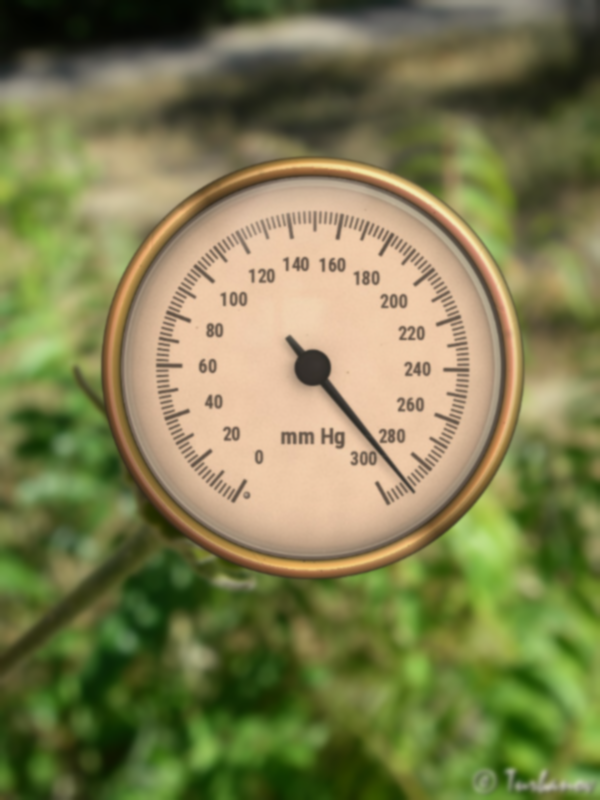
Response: mmHg 290
